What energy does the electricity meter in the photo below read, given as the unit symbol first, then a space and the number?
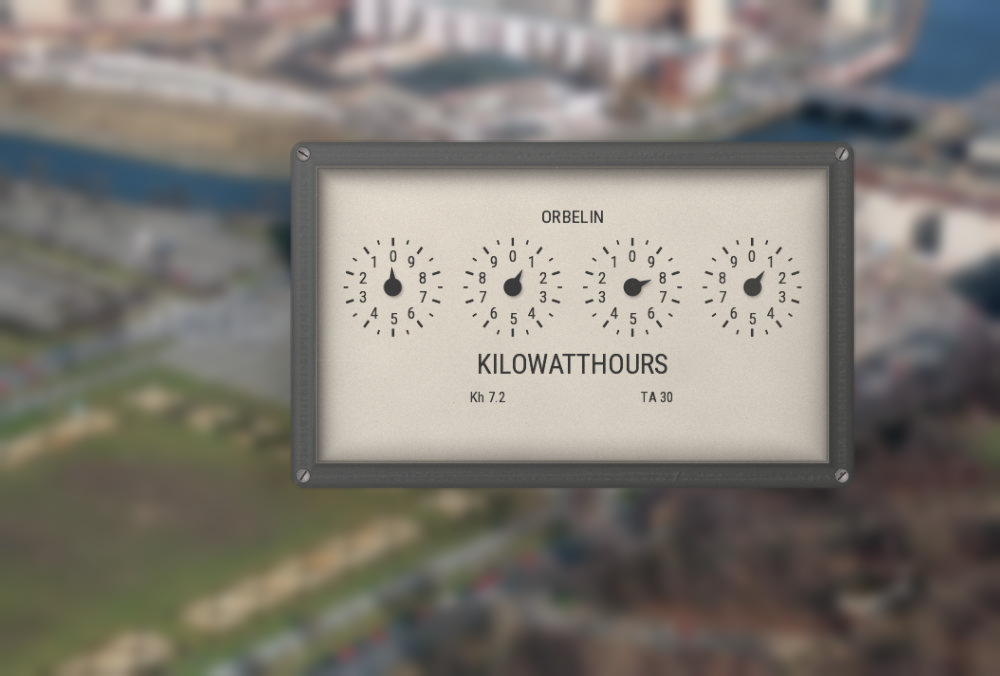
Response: kWh 81
